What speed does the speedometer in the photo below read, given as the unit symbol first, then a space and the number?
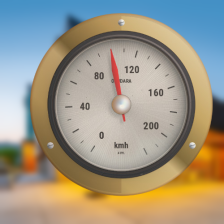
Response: km/h 100
